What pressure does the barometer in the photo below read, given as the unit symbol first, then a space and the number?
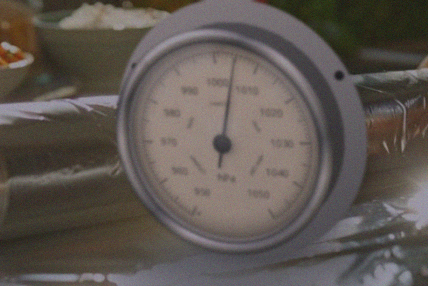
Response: hPa 1005
